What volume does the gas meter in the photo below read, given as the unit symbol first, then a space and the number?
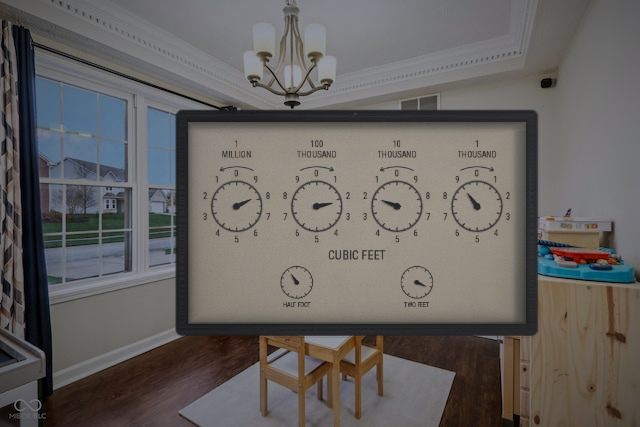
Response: ft³ 821900
